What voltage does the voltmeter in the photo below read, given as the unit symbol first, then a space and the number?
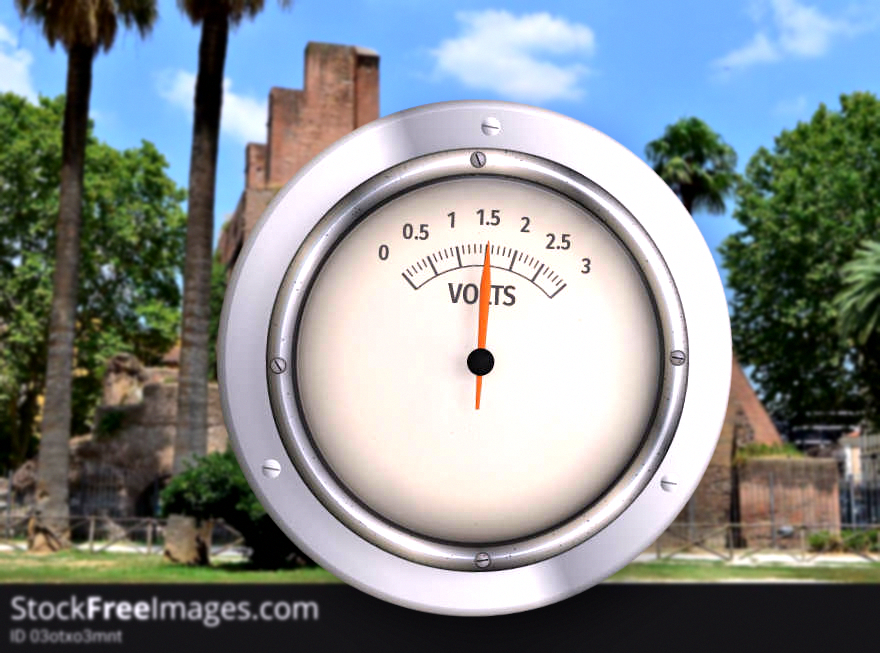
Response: V 1.5
